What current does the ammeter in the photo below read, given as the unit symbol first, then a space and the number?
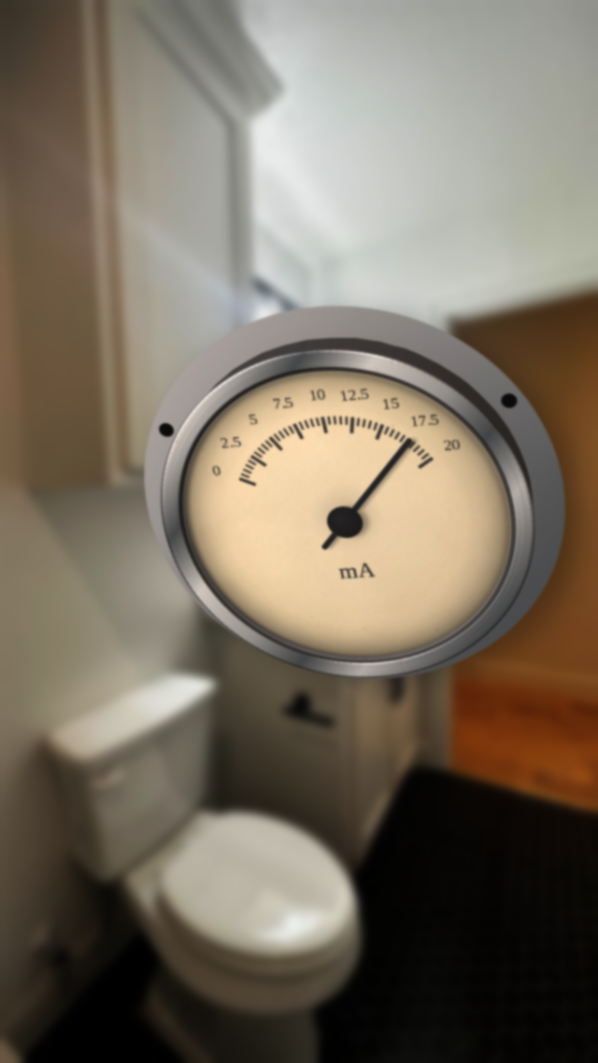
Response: mA 17.5
